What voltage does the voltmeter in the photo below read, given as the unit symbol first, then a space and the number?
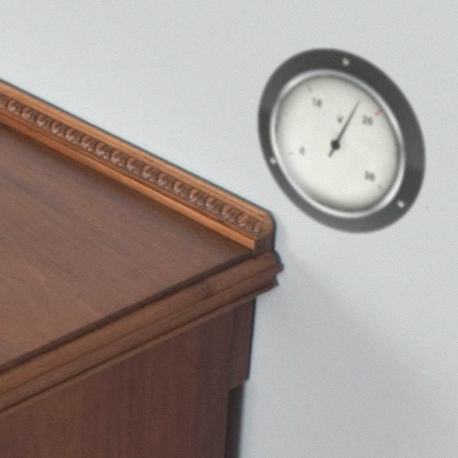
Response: V 17.5
